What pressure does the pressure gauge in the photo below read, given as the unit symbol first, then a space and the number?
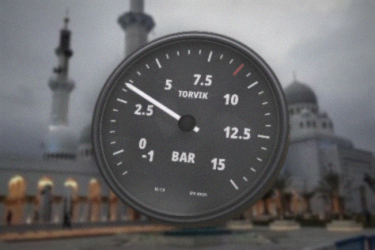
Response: bar 3.25
